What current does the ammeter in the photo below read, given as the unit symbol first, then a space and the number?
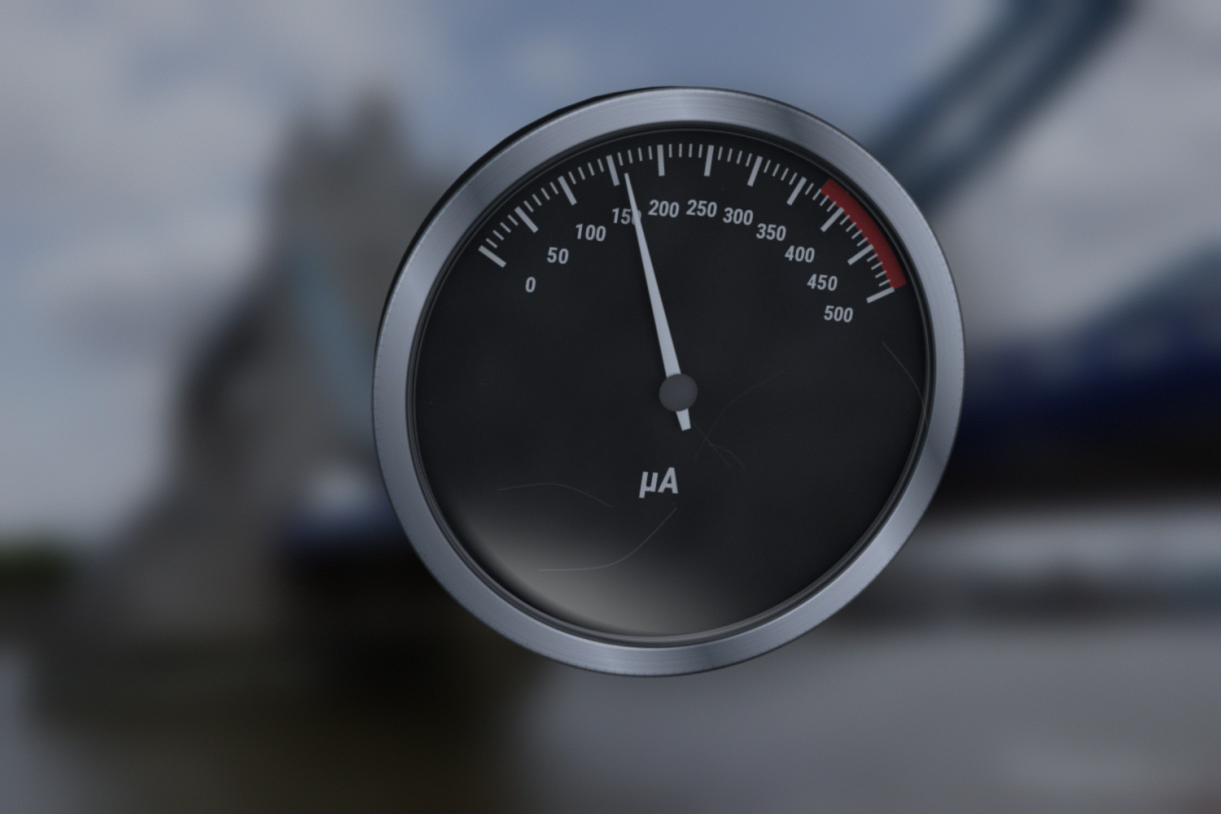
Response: µA 160
